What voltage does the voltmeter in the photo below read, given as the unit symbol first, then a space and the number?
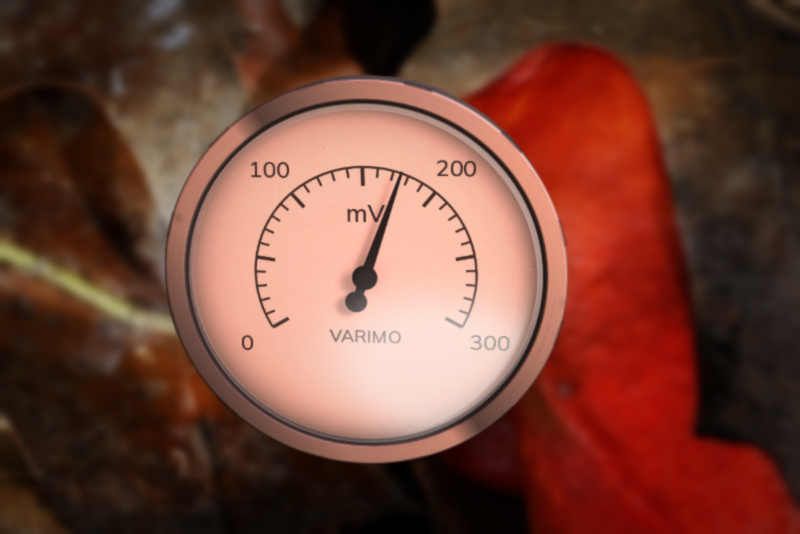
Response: mV 175
